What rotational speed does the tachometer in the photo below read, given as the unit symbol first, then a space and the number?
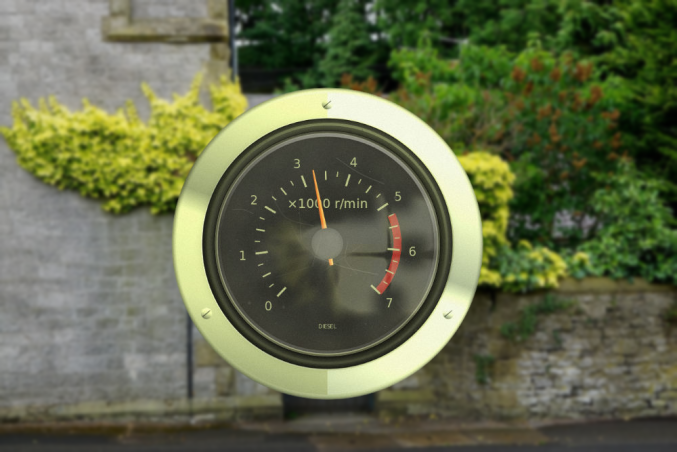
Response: rpm 3250
